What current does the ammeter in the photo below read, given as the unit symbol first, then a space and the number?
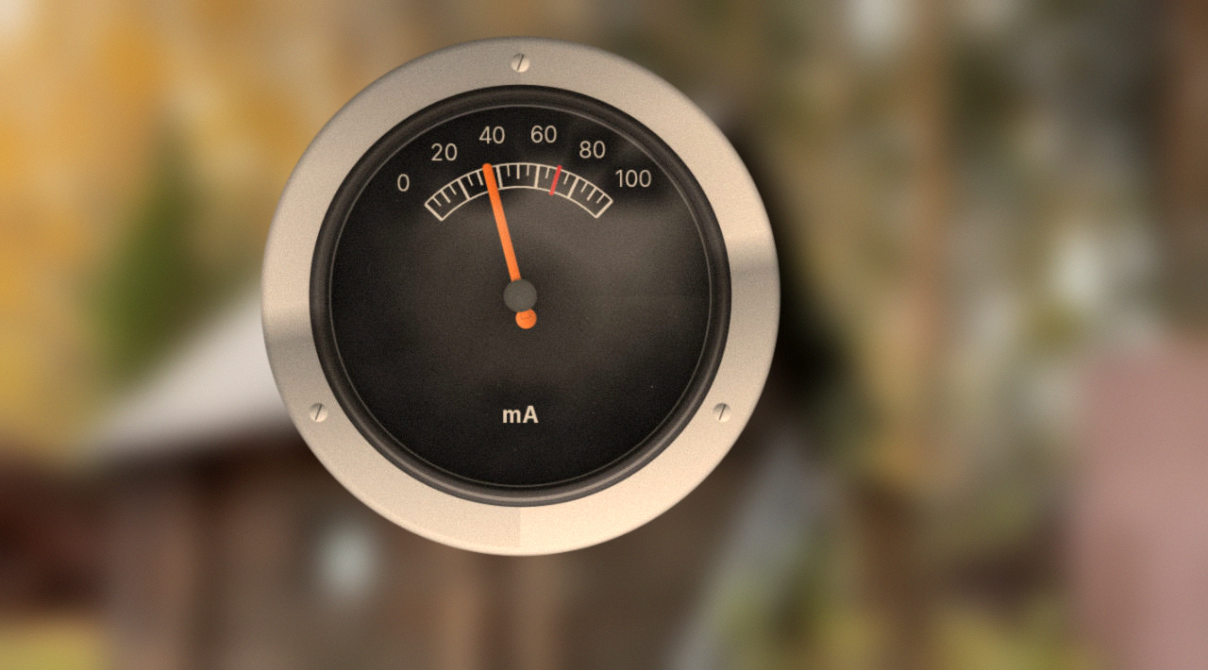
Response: mA 35
